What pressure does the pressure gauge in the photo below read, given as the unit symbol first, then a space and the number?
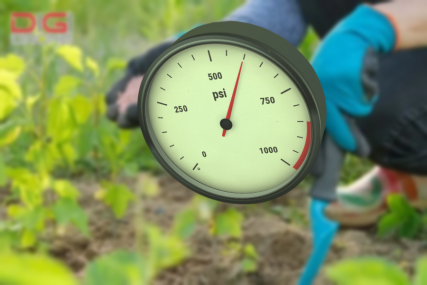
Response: psi 600
